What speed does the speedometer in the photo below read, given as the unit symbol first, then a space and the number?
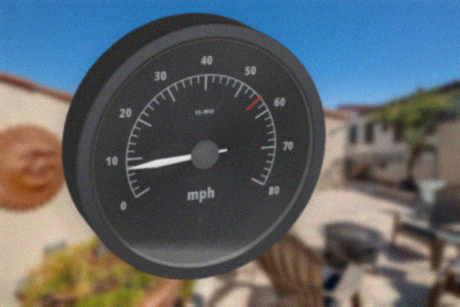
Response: mph 8
